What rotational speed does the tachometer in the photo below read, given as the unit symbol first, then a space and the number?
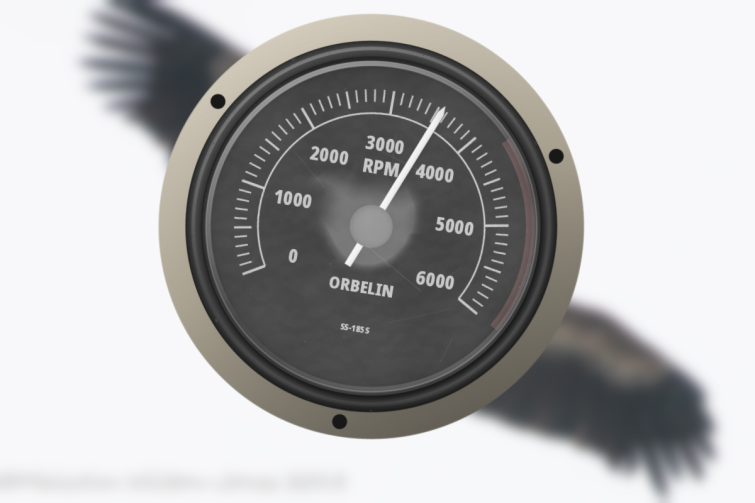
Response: rpm 3550
